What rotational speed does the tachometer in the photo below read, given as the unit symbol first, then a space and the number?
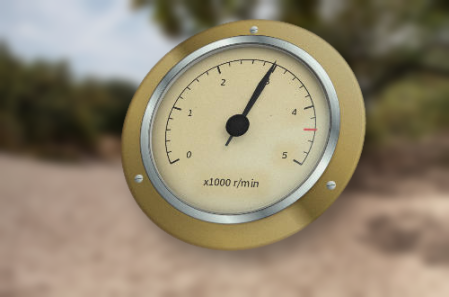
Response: rpm 3000
